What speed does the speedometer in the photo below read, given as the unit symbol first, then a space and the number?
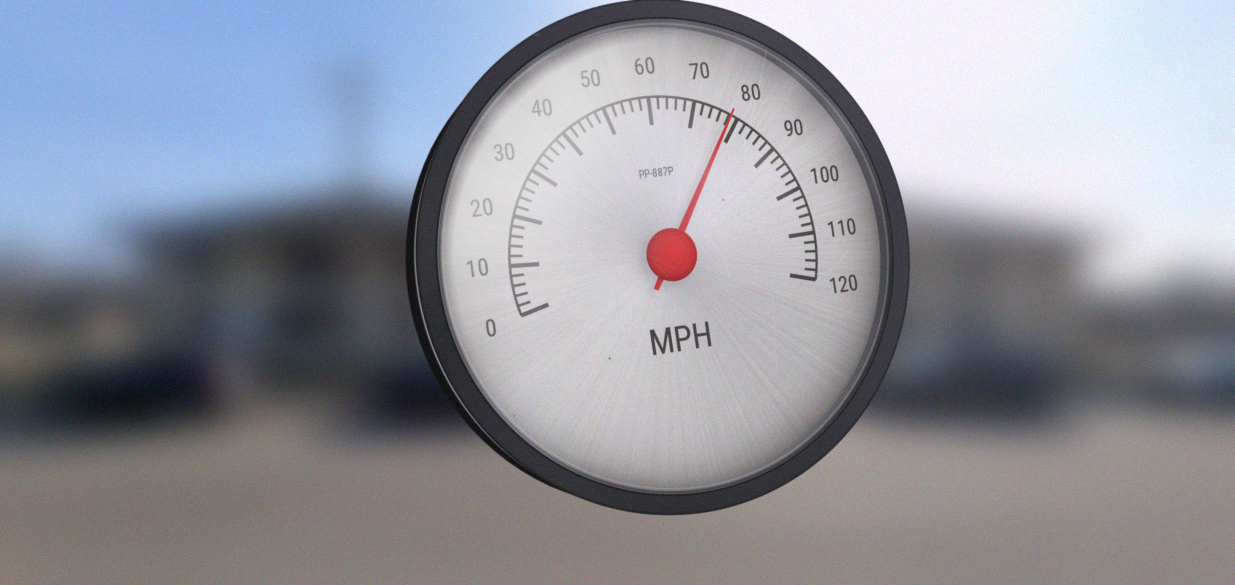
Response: mph 78
